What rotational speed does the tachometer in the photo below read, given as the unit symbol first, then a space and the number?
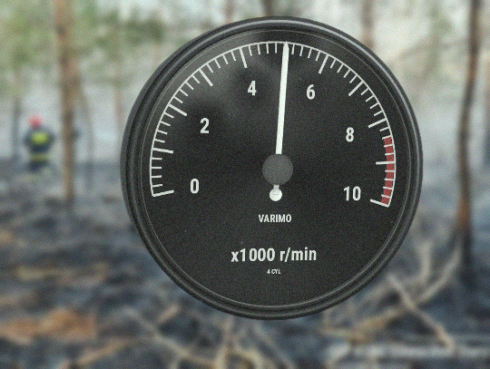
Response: rpm 5000
